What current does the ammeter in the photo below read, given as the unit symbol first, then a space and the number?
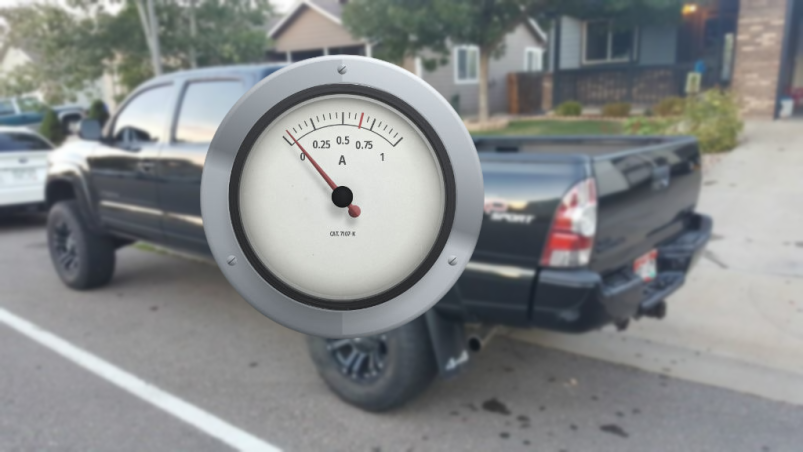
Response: A 0.05
